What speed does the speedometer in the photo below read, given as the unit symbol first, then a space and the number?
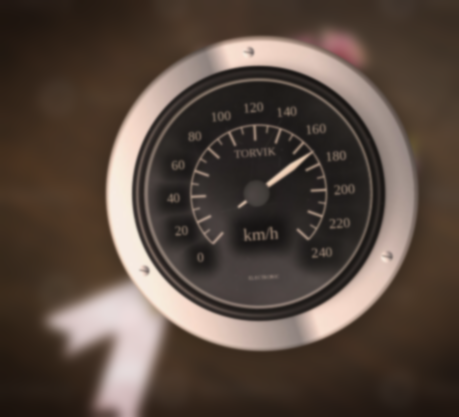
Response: km/h 170
